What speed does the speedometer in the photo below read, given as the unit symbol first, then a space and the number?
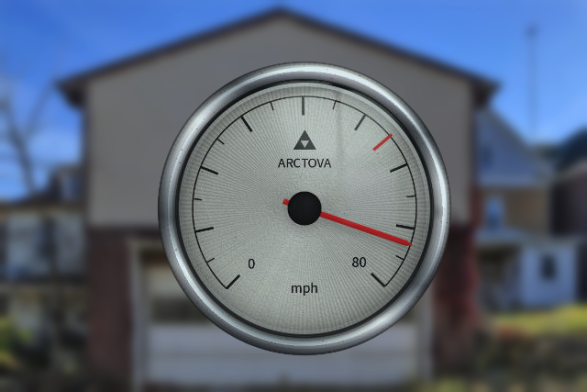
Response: mph 72.5
